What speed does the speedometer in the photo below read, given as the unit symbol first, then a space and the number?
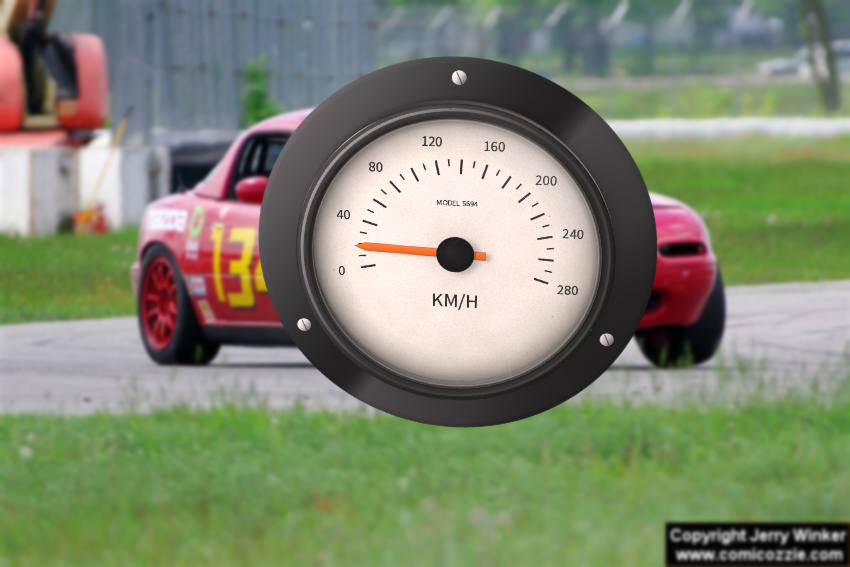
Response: km/h 20
